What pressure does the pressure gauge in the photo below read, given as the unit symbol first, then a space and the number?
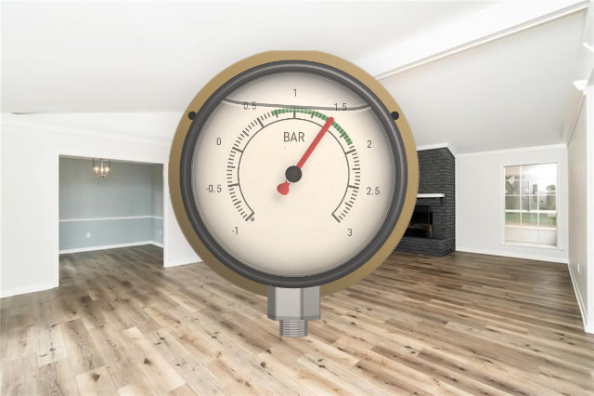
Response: bar 1.5
